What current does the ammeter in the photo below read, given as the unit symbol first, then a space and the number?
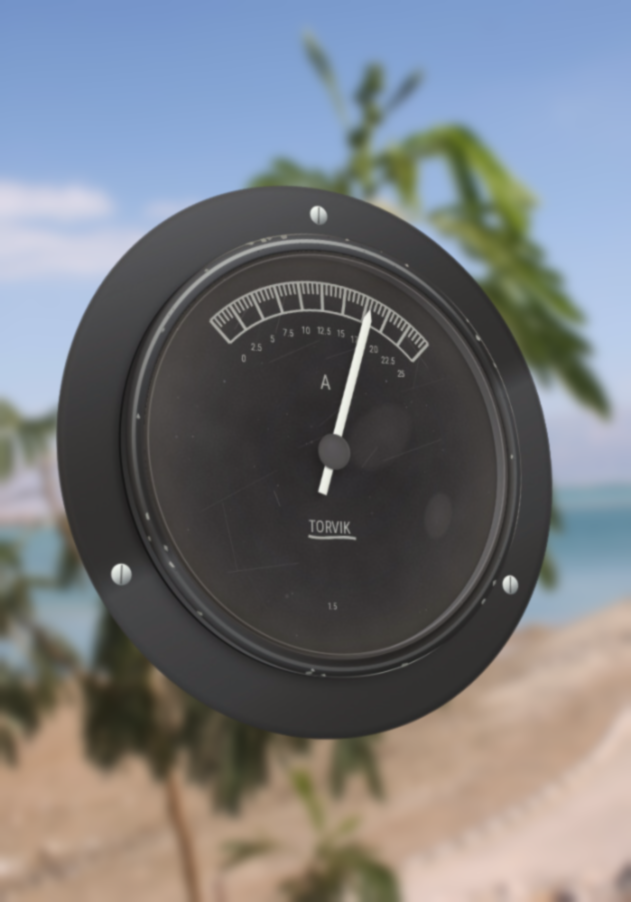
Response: A 17.5
